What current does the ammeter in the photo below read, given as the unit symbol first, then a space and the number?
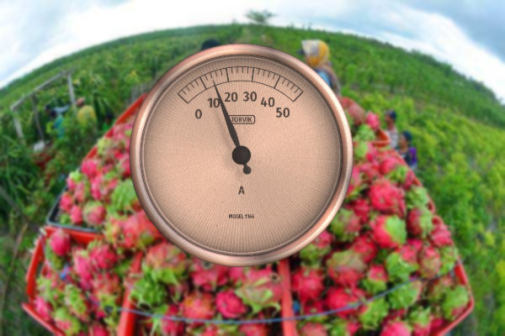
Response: A 14
